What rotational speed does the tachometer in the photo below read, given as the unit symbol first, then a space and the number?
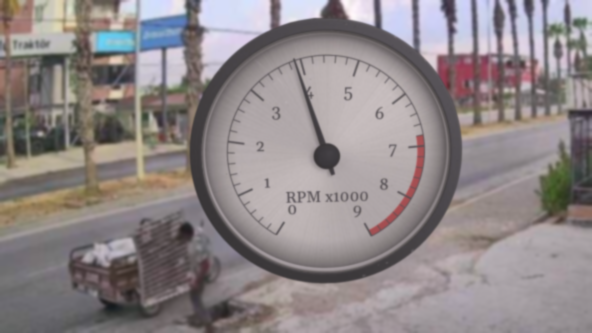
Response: rpm 3900
